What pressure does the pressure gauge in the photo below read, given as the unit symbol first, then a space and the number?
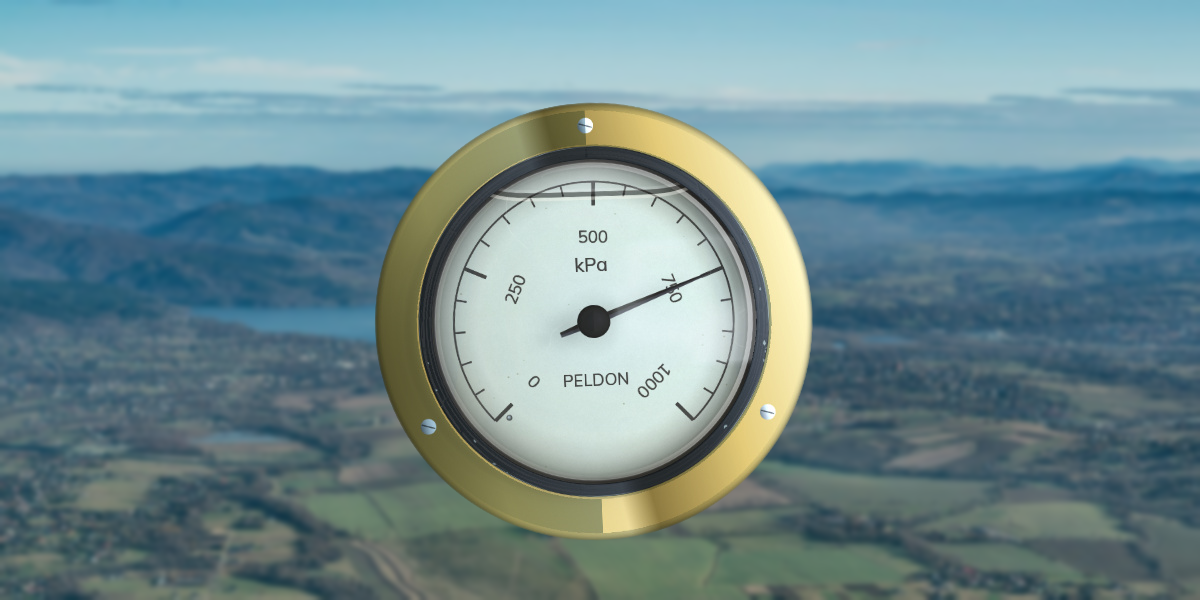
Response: kPa 750
